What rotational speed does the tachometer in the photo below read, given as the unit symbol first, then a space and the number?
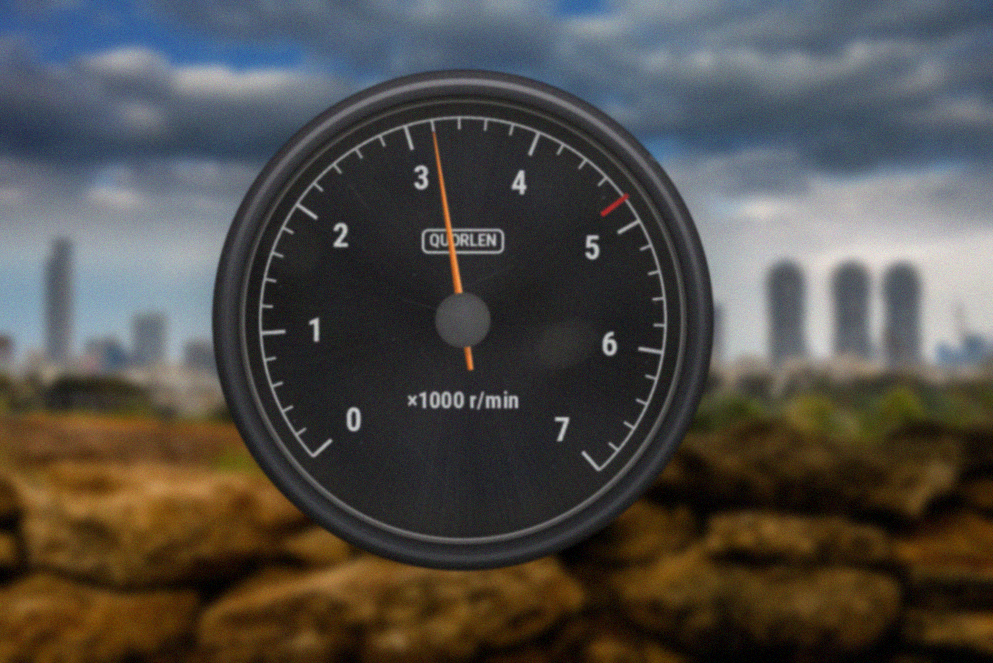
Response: rpm 3200
